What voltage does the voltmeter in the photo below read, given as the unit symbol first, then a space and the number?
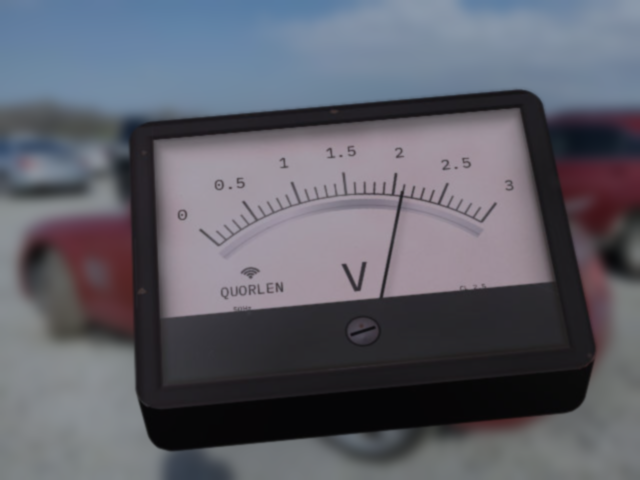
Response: V 2.1
